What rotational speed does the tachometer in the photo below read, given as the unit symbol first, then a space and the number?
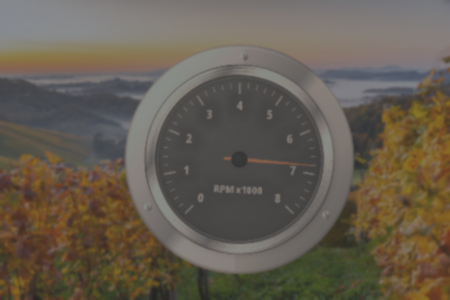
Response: rpm 6800
